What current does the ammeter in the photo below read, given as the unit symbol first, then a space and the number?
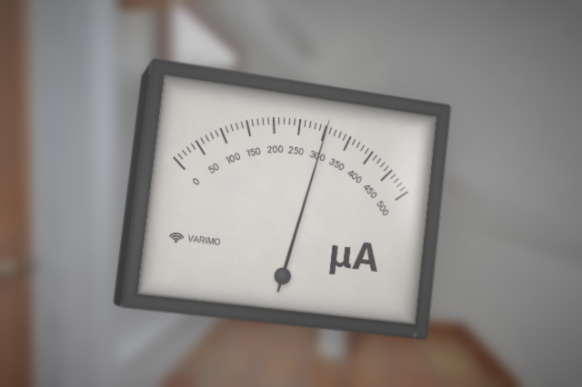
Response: µA 300
